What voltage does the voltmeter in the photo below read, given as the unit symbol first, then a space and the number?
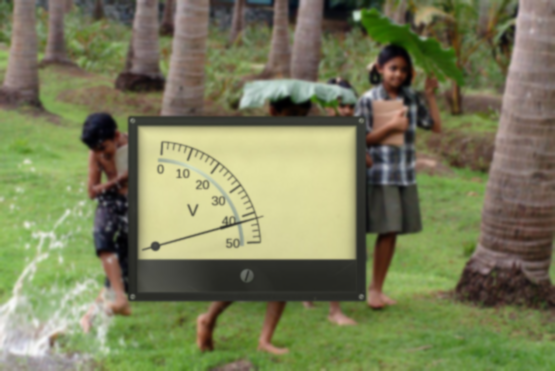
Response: V 42
